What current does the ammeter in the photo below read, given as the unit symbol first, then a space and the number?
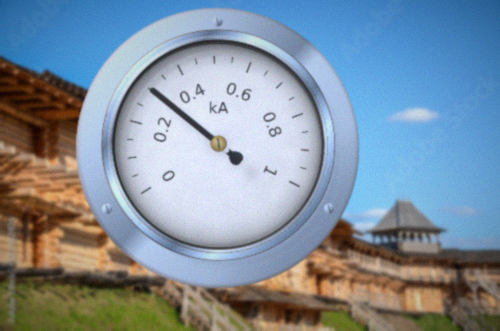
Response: kA 0.3
